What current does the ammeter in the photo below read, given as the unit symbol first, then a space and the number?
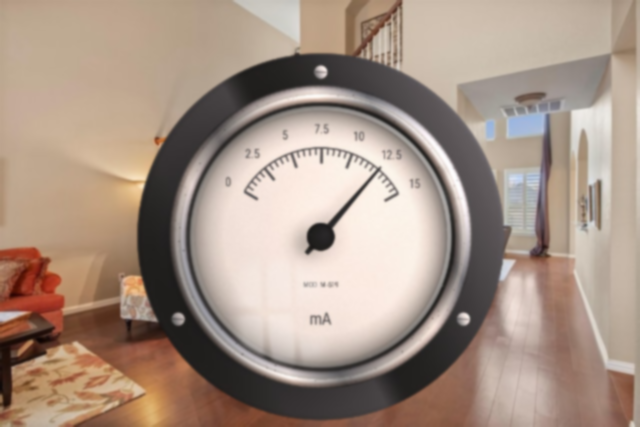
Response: mA 12.5
